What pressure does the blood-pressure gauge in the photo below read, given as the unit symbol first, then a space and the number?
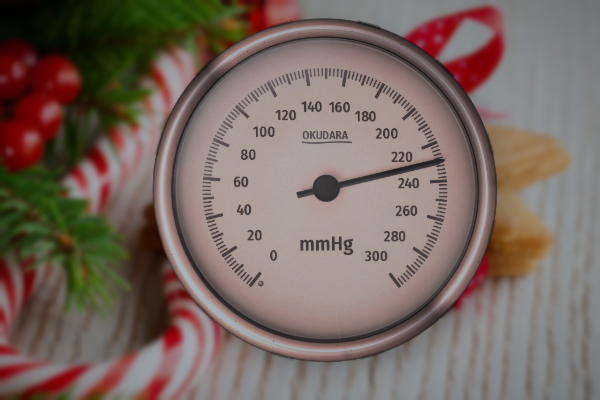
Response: mmHg 230
